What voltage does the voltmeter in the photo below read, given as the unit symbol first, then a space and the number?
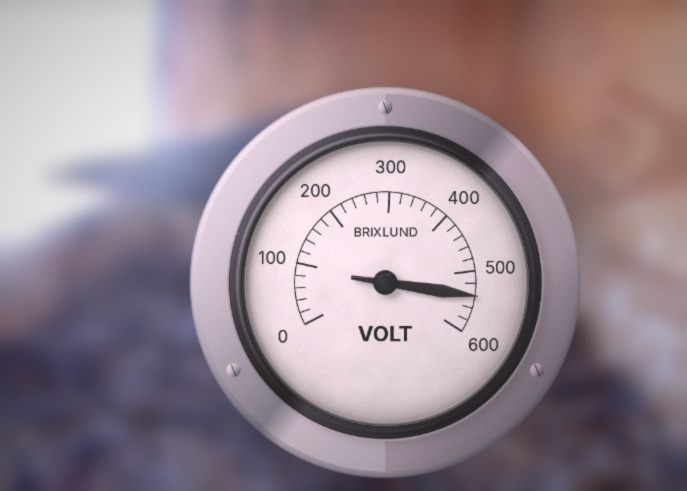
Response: V 540
